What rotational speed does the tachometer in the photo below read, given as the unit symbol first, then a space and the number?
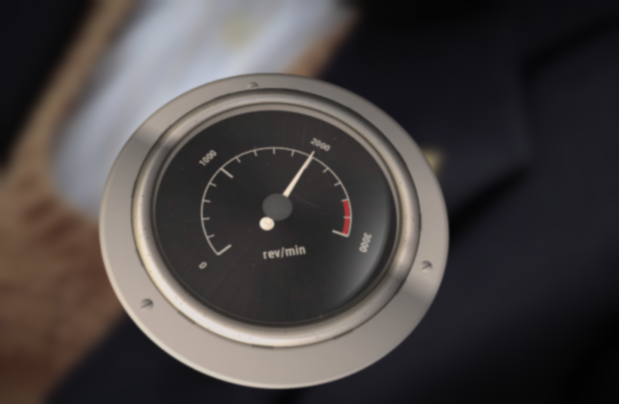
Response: rpm 2000
